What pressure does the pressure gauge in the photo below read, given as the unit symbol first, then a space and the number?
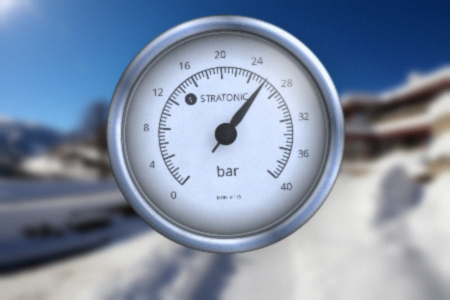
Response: bar 26
